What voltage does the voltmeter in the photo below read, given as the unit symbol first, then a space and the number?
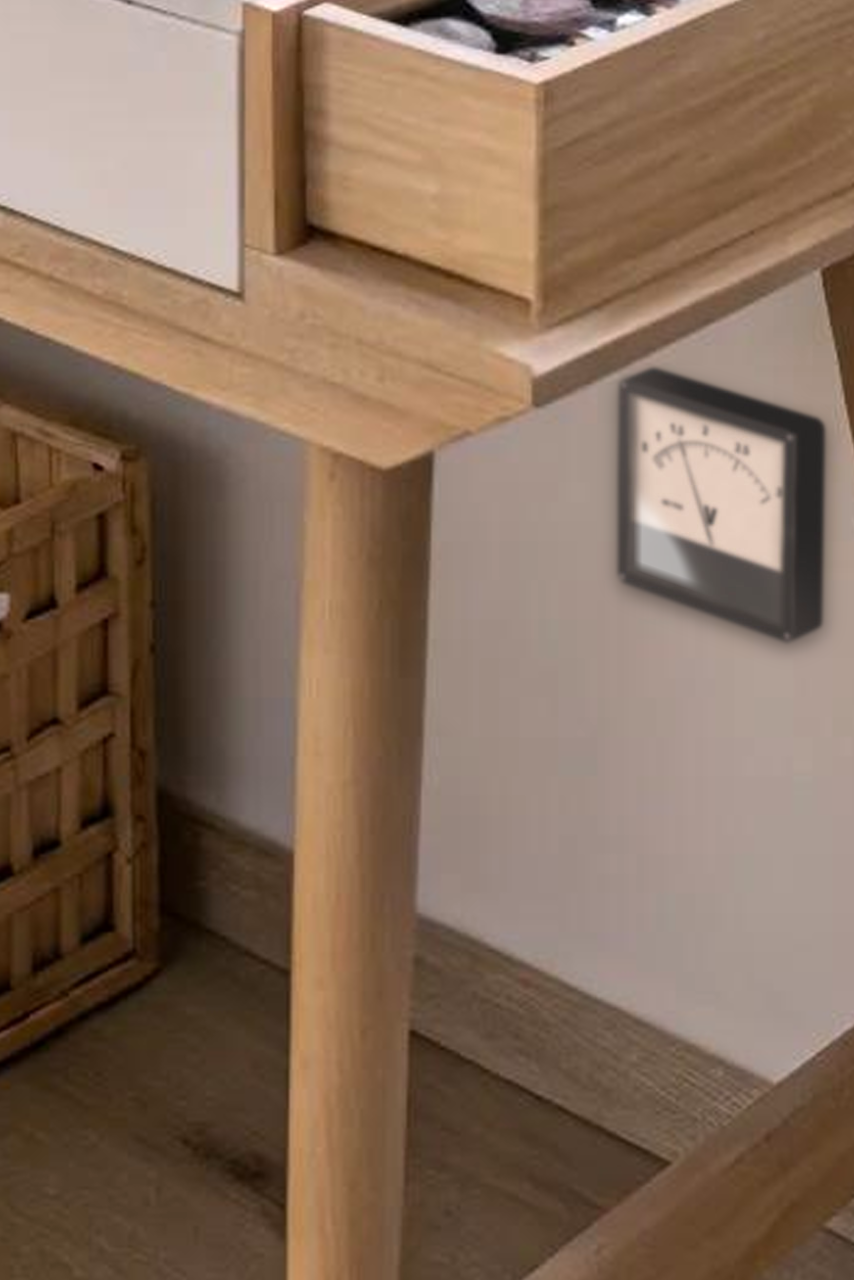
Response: V 1.5
